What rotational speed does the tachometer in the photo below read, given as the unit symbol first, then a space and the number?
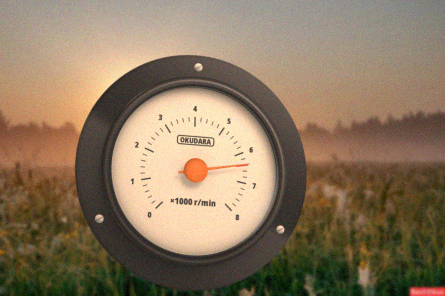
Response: rpm 6400
